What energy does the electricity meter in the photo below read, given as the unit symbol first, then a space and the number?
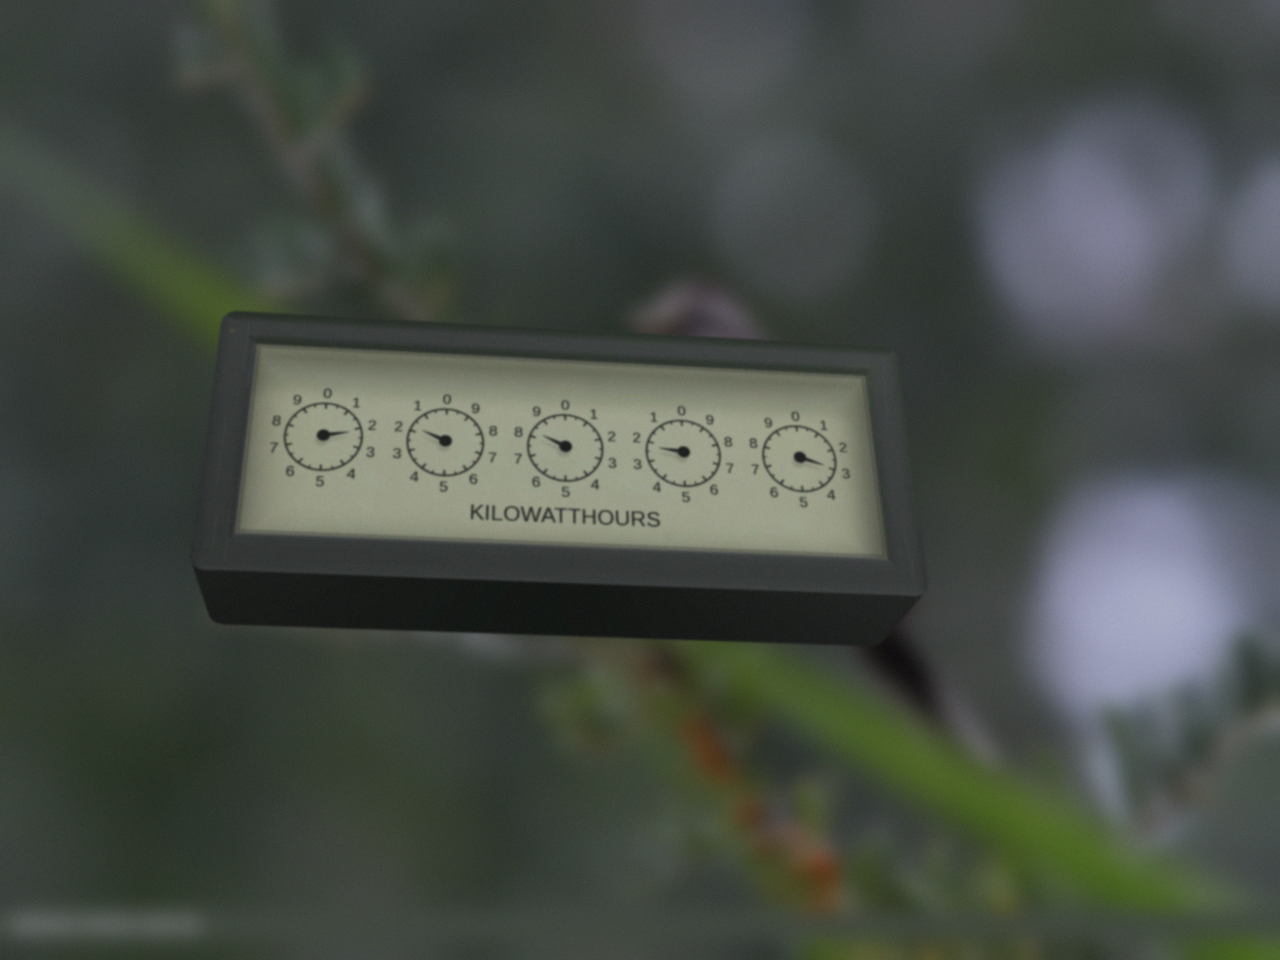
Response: kWh 21823
